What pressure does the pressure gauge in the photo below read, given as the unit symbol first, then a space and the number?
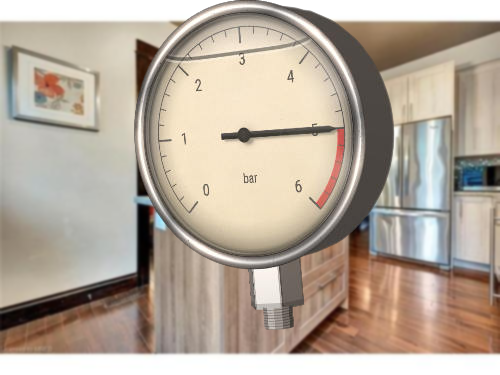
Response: bar 5
